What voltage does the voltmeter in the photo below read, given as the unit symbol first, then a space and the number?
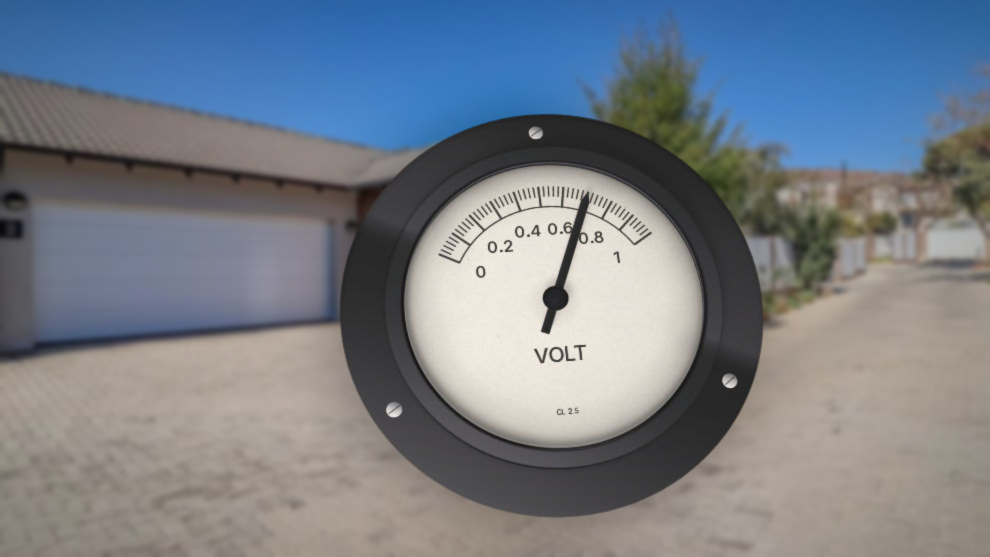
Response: V 0.7
